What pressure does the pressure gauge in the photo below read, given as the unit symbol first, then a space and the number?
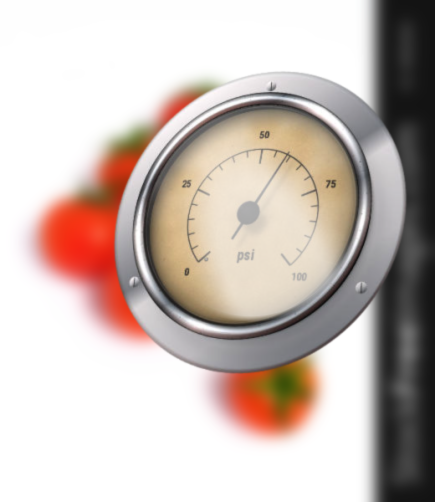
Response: psi 60
